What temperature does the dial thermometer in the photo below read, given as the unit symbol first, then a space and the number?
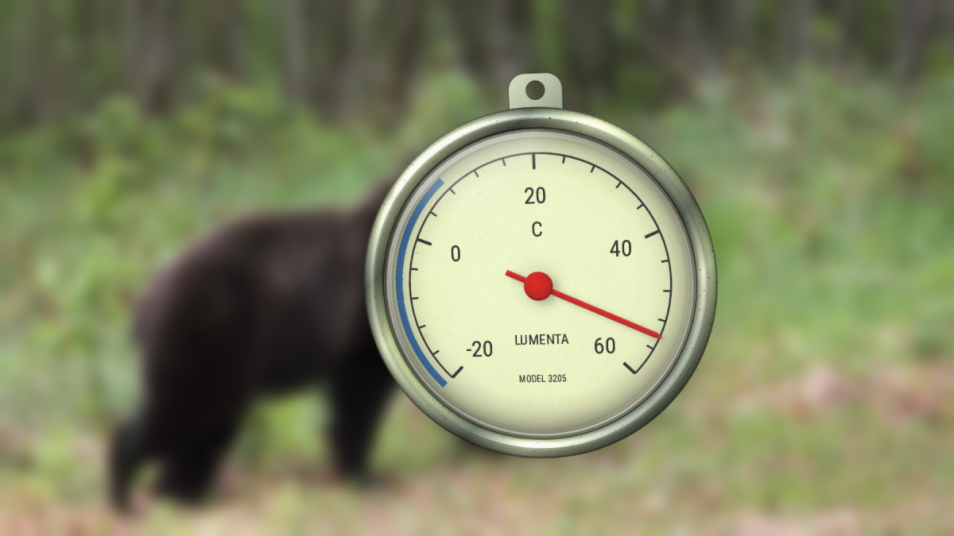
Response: °C 54
